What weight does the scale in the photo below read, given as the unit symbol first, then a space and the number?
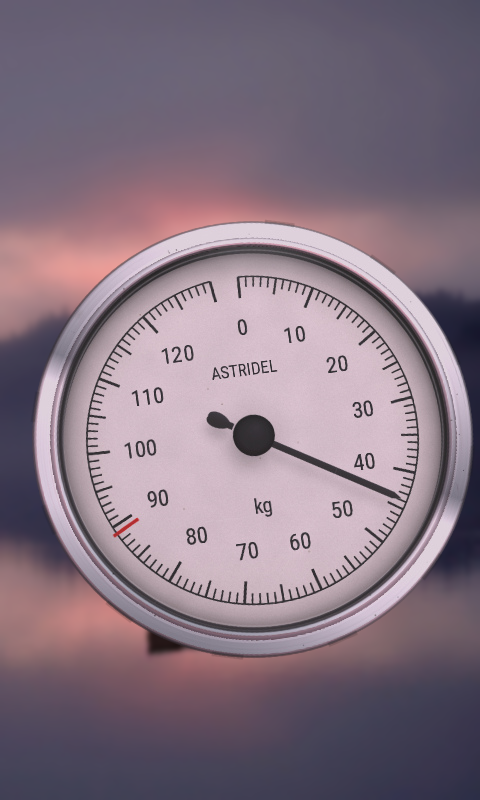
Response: kg 44
